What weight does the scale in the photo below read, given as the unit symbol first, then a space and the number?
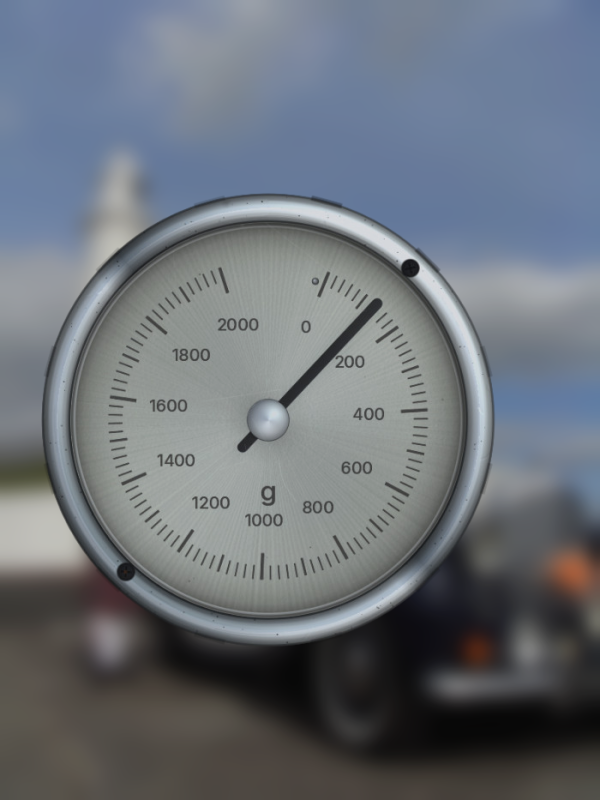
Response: g 130
